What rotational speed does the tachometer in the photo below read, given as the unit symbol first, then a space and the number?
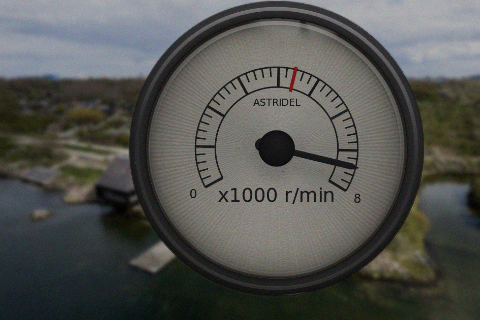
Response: rpm 7400
